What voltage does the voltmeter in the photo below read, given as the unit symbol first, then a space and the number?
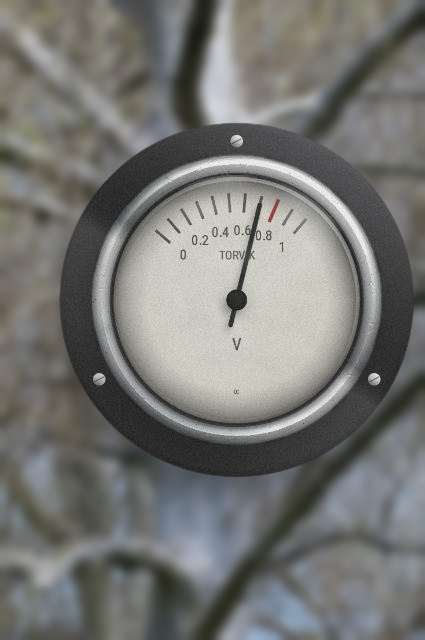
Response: V 0.7
